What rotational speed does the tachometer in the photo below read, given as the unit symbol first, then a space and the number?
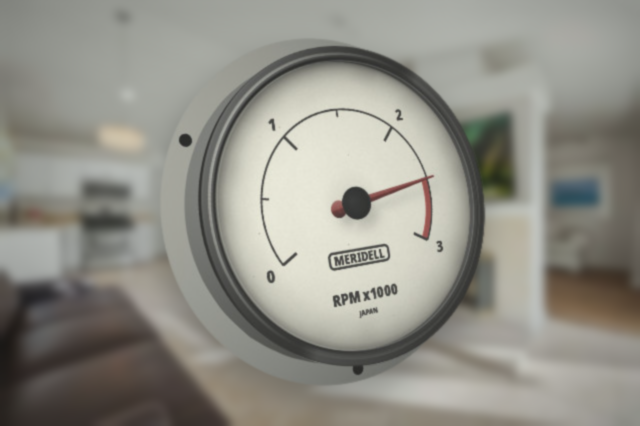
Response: rpm 2500
